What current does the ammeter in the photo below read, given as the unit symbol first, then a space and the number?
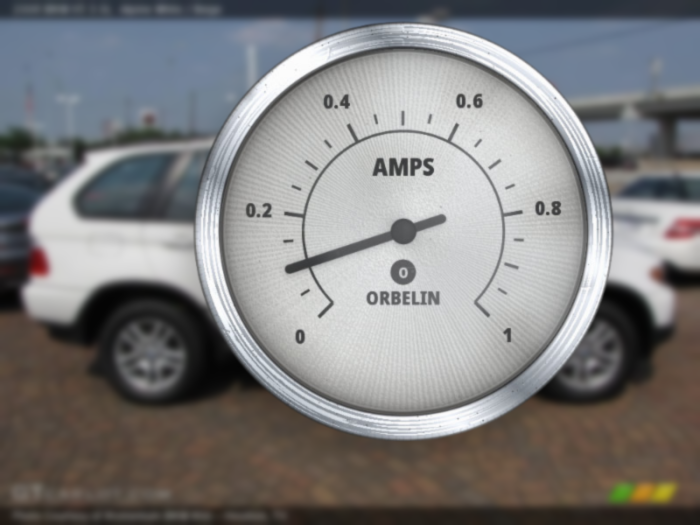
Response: A 0.1
